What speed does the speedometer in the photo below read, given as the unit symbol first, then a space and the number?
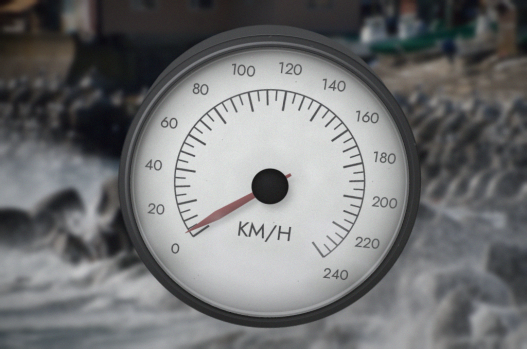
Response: km/h 5
